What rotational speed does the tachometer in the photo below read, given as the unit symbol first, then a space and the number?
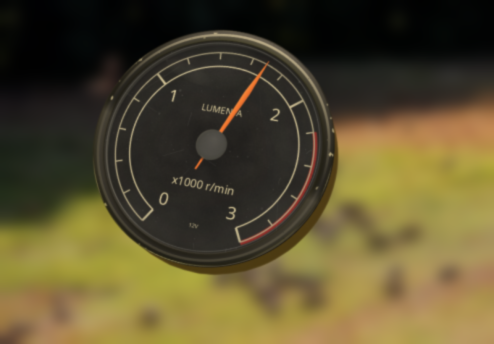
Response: rpm 1700
